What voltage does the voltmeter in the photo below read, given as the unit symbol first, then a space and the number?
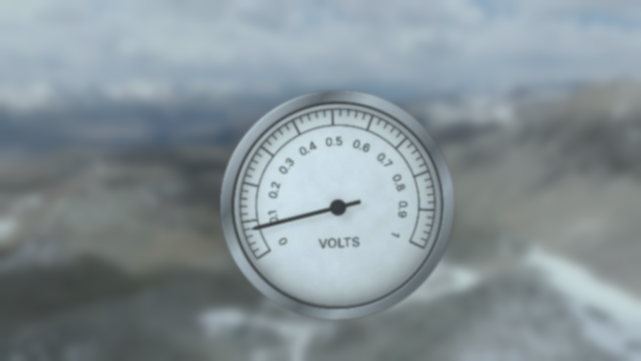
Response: V 0.08
